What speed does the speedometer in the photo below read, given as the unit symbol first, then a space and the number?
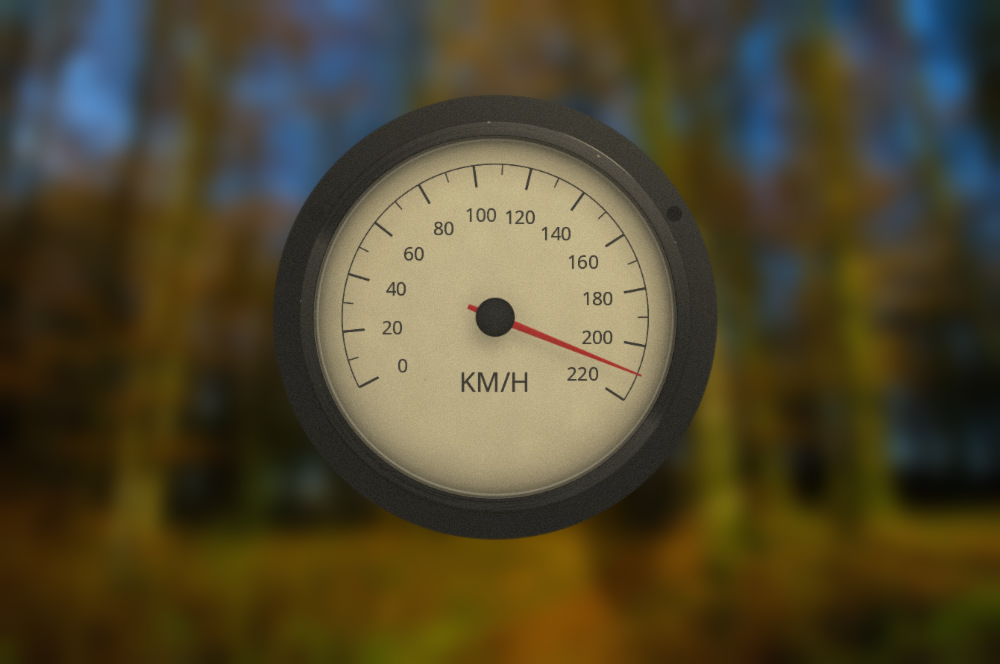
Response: km/h 210
